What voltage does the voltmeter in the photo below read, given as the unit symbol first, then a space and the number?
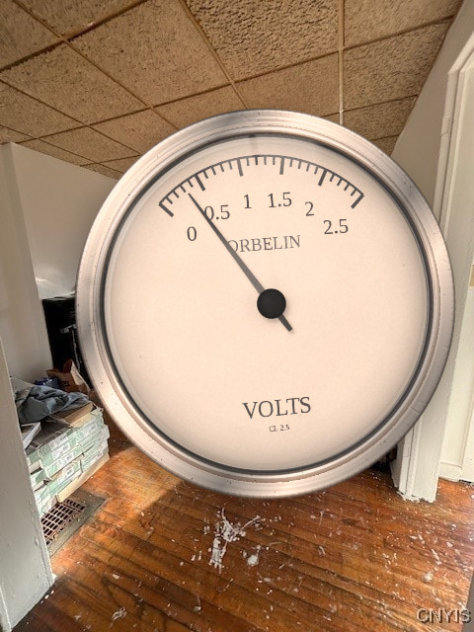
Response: V 0.3
